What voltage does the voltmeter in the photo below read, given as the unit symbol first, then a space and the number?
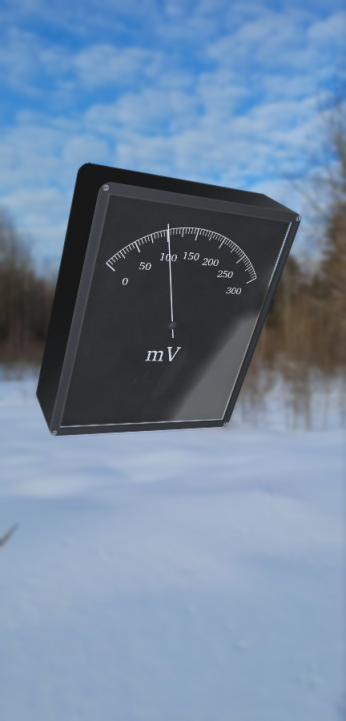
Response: mV 100
